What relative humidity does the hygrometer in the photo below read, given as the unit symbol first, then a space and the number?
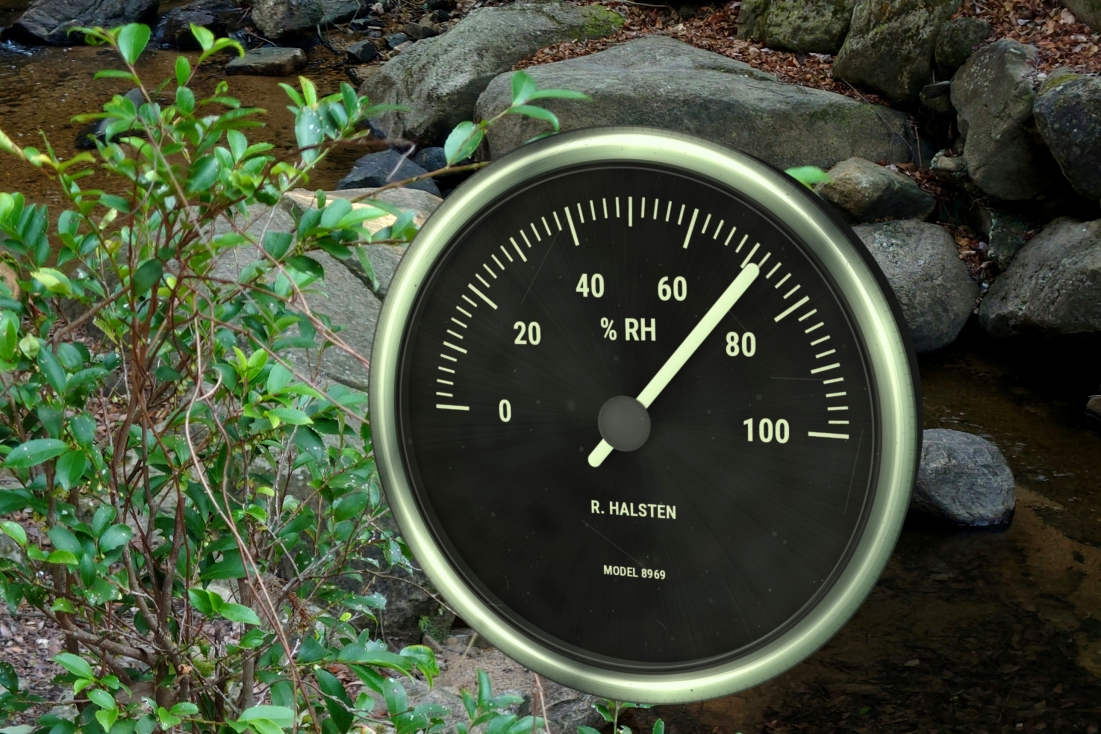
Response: % 72
